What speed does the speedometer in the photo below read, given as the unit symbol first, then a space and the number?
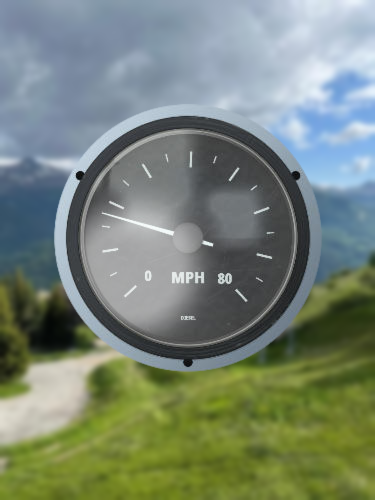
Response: mph 17.5
